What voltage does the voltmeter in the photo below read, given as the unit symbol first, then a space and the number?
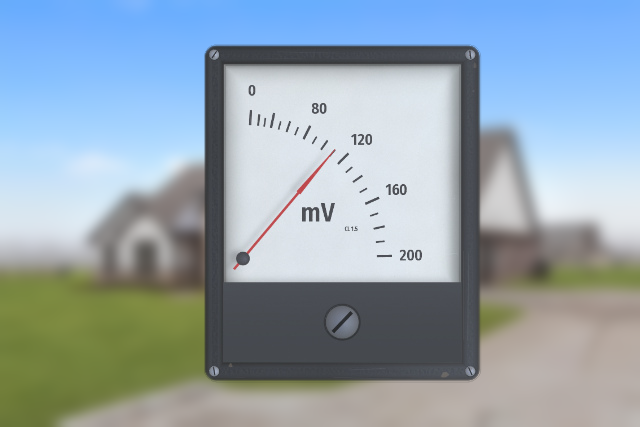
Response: mV 110
